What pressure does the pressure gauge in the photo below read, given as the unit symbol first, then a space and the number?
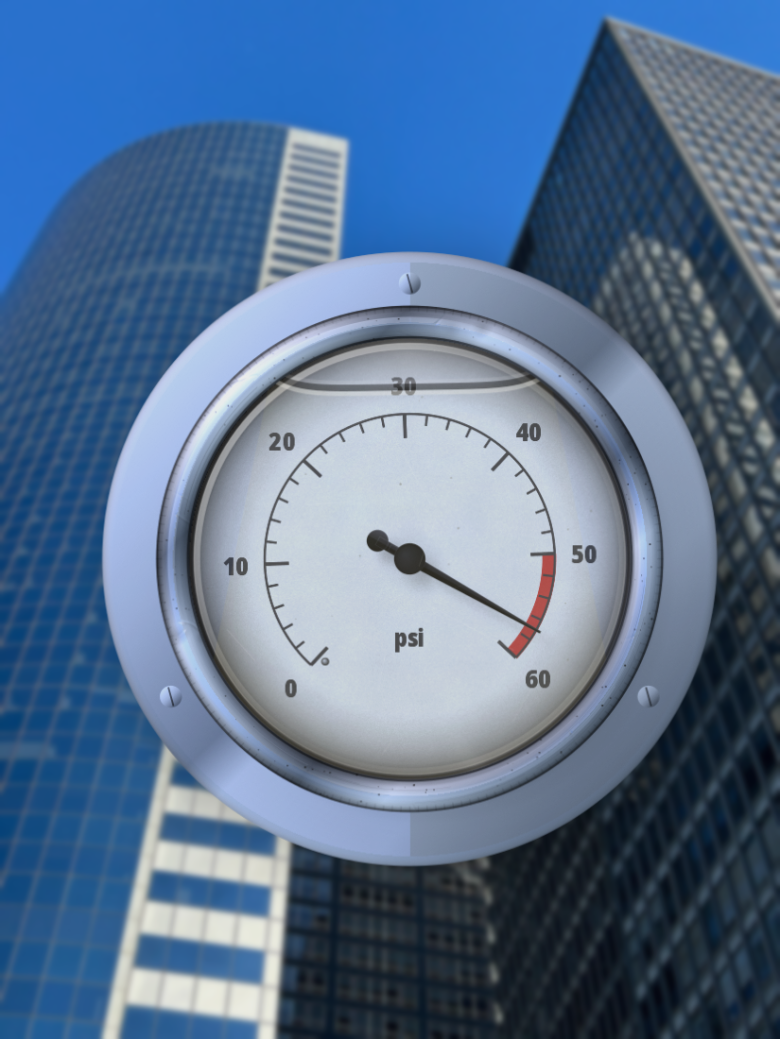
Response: psi 57
